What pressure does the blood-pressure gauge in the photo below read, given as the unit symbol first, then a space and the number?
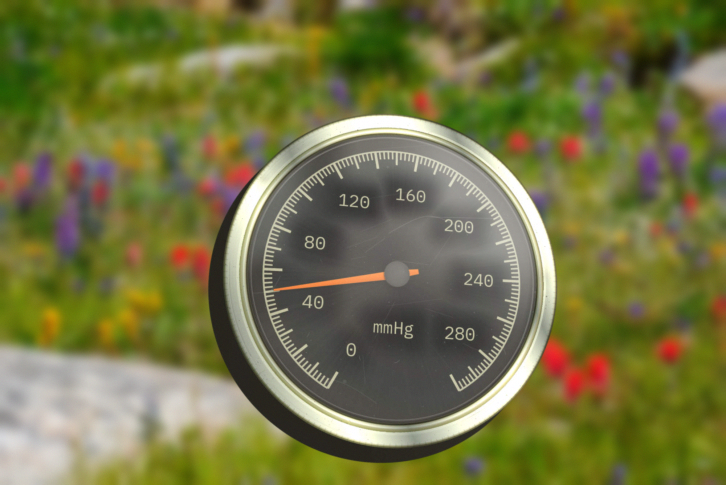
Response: mmHg 50
